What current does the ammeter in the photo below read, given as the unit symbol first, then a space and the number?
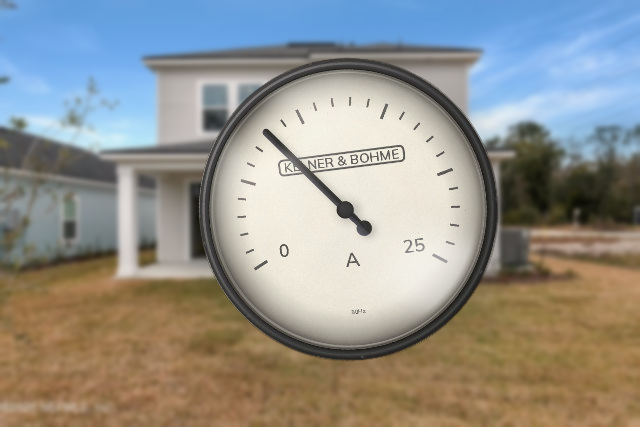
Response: A 8
